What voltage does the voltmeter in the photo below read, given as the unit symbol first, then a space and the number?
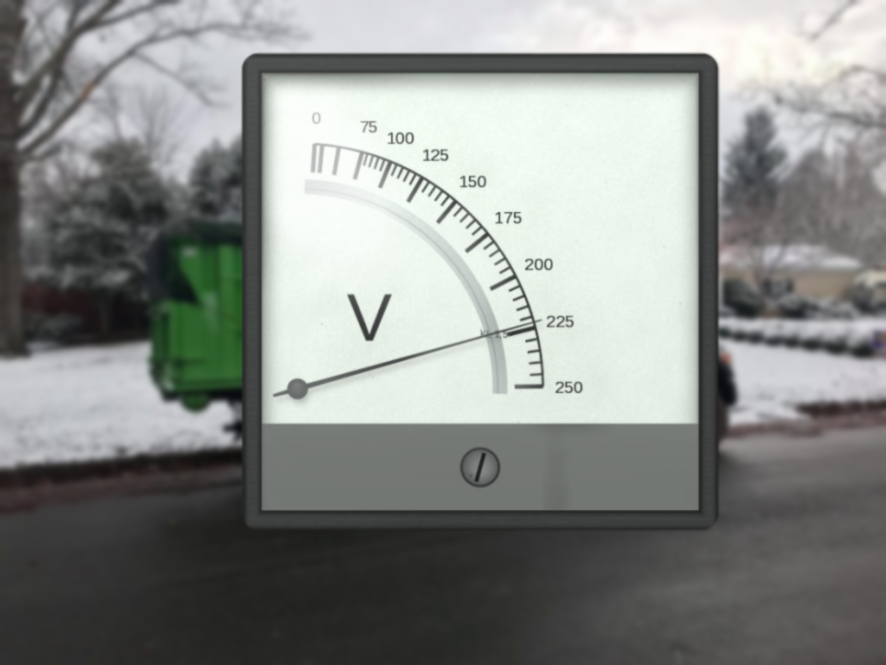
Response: V 222.5
